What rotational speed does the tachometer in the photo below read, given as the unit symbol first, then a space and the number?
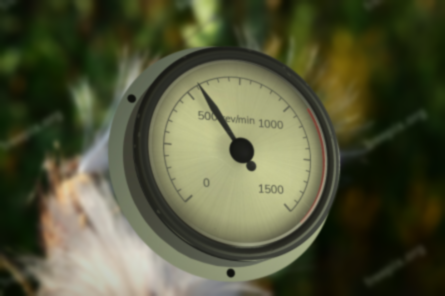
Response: rpm 550
